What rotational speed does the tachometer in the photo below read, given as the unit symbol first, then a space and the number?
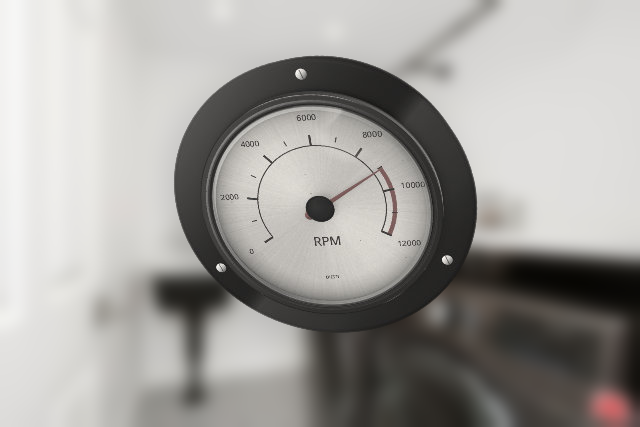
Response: rpm 9000
